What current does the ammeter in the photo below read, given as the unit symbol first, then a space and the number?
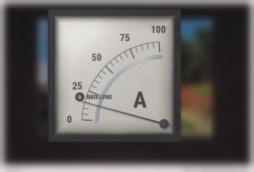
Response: A 15
